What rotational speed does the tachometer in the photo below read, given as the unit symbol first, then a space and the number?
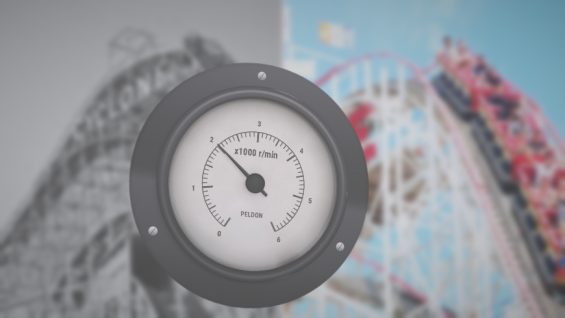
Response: rpm 2000
